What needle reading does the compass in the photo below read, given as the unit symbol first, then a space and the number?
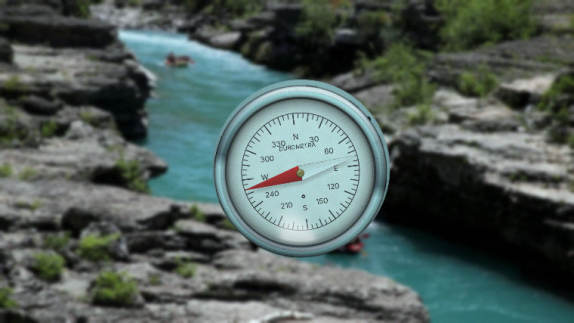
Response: ° 260
